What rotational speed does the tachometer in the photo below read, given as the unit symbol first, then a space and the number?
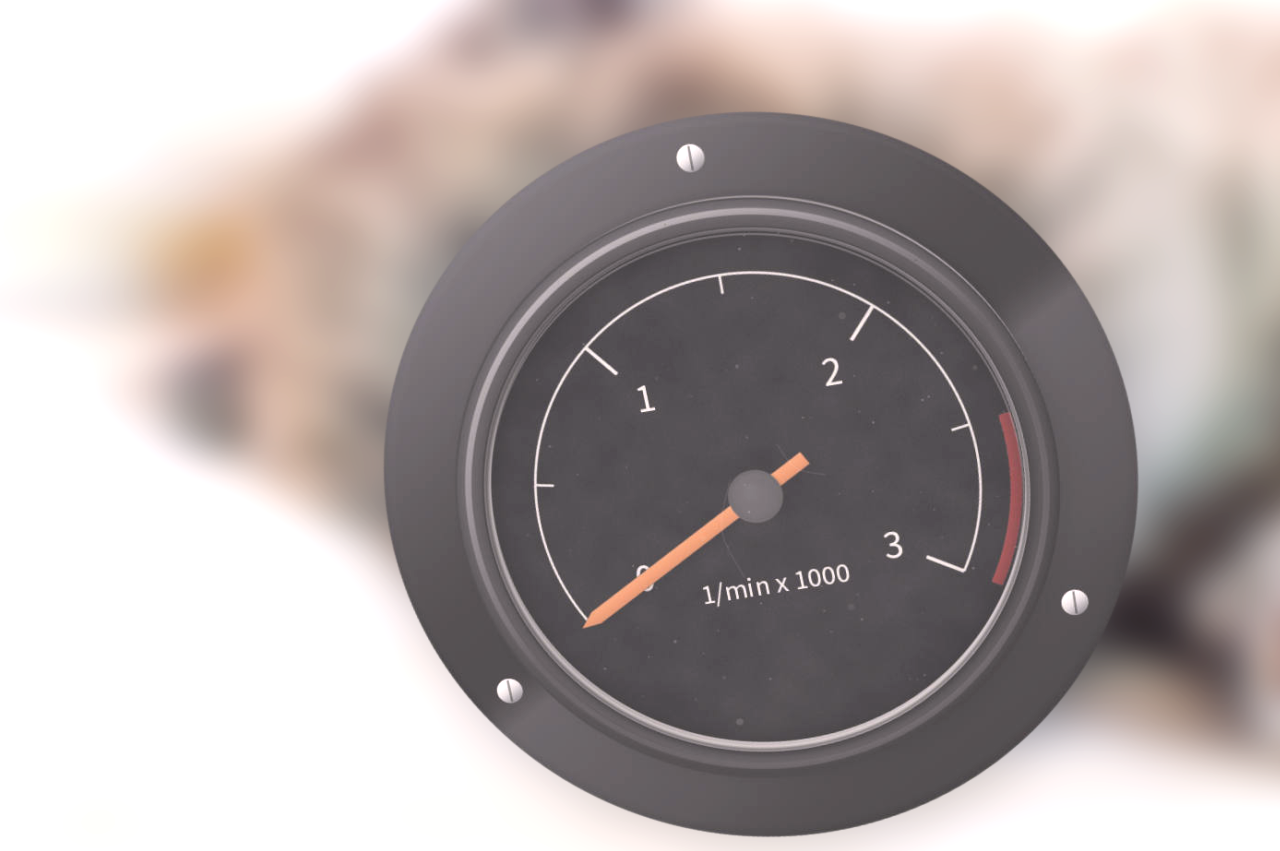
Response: rpm 0
